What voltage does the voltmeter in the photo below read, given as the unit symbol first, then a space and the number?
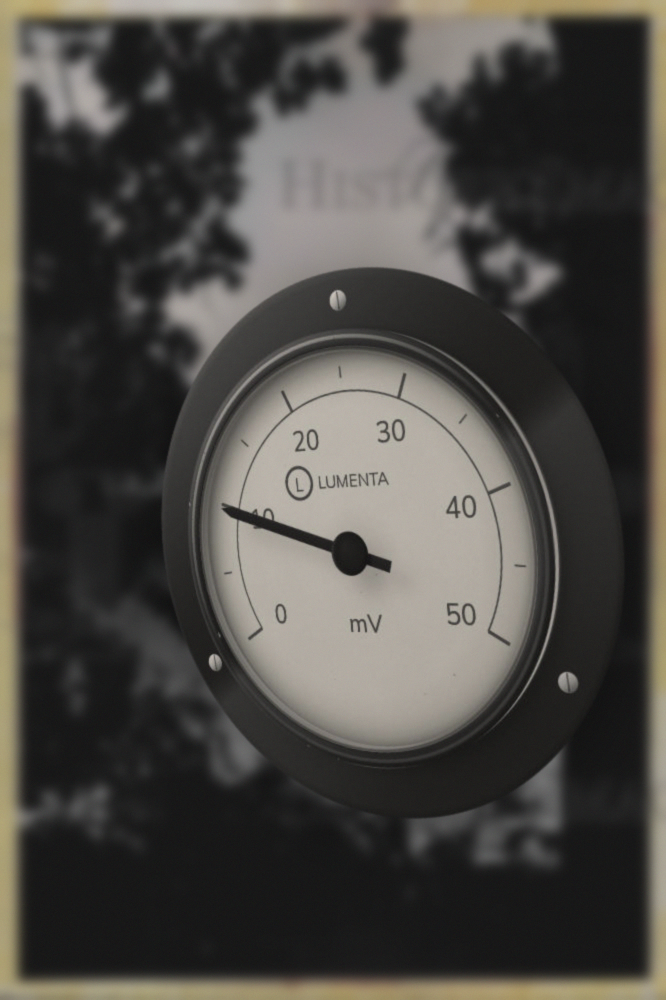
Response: mV 10
